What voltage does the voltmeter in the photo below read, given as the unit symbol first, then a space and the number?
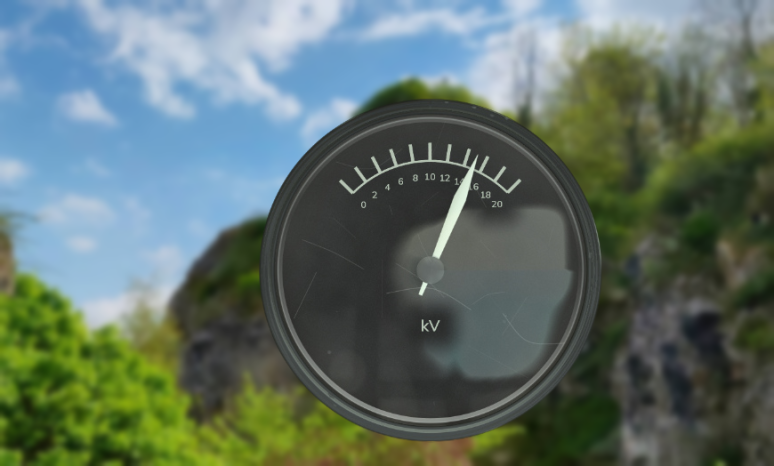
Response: kV 15
